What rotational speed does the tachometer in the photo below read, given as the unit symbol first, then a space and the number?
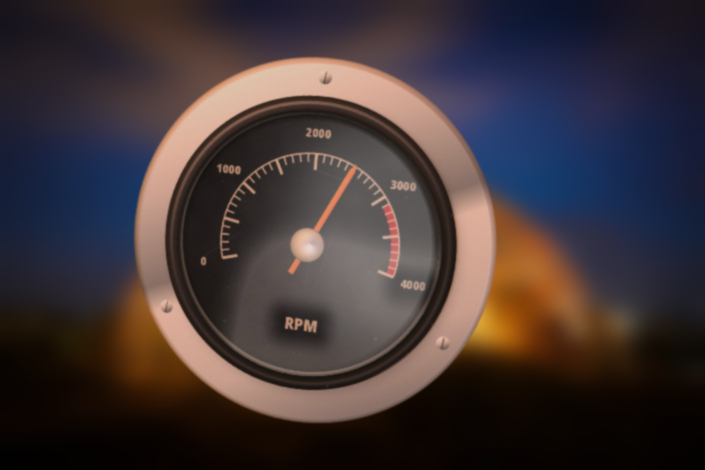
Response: rpm 2500
